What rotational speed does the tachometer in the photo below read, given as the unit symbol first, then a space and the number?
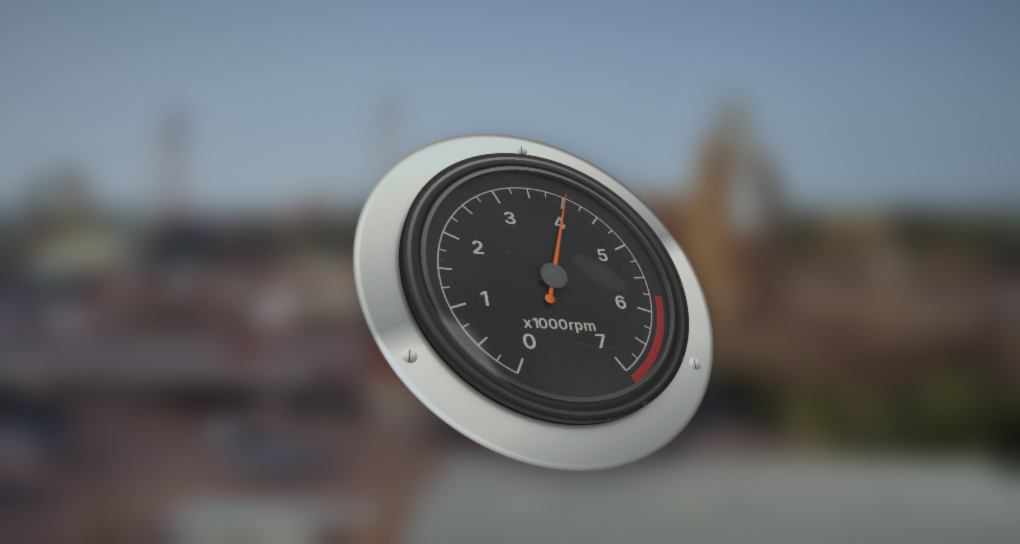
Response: rpm 4000
